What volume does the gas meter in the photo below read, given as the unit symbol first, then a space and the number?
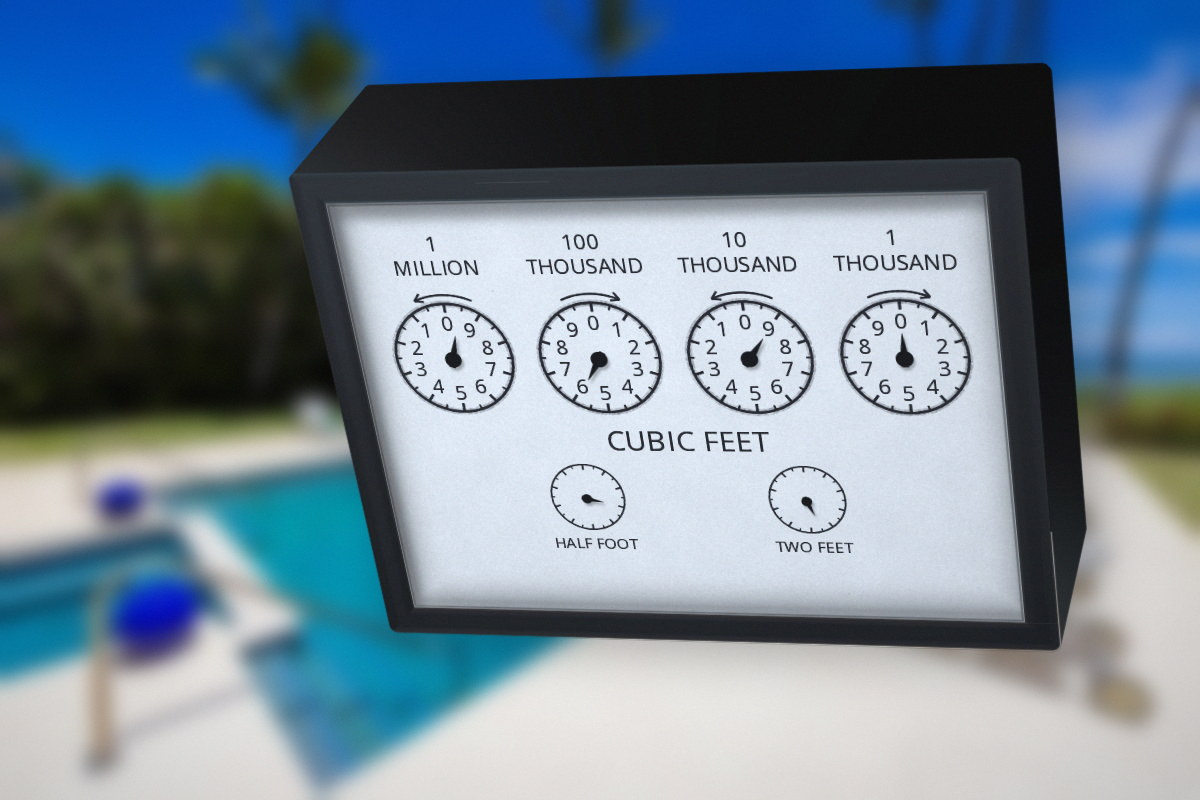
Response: ft³ 959000
